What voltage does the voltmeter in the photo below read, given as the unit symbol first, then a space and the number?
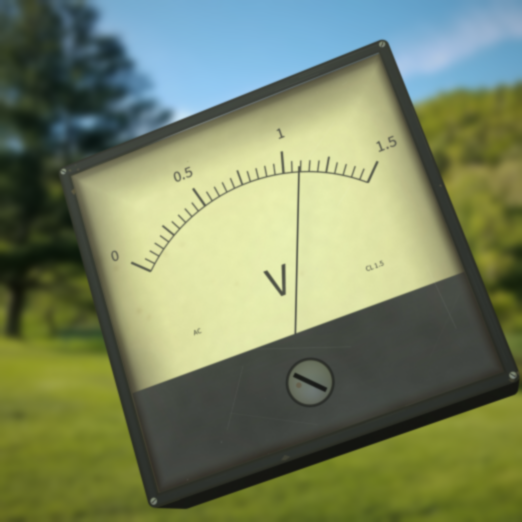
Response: V 1.1
